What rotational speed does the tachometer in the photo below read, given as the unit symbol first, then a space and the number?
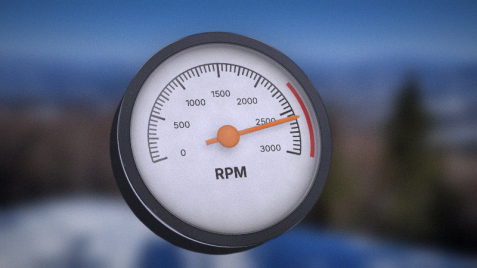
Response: rpm 2600
